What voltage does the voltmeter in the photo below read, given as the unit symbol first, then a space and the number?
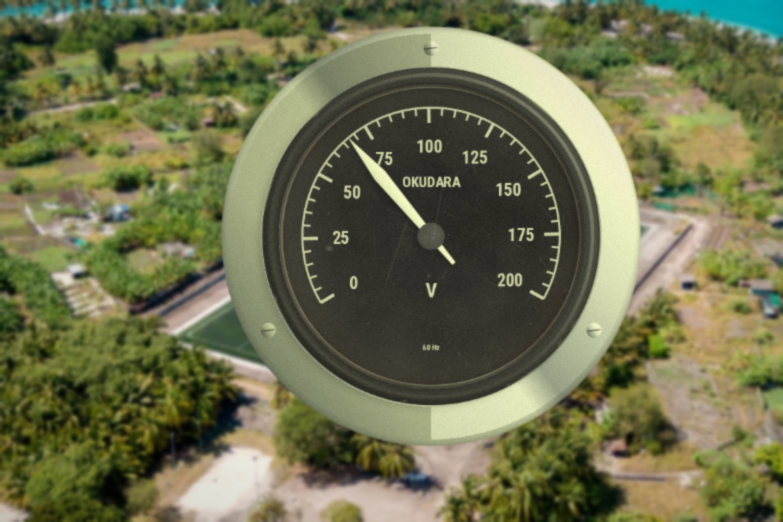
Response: V 67.5
